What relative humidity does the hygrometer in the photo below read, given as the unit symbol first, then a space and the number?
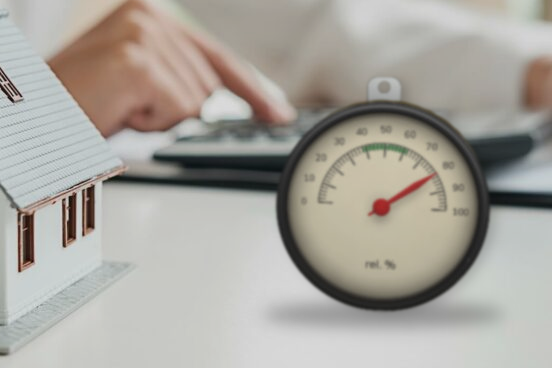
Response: % 80
